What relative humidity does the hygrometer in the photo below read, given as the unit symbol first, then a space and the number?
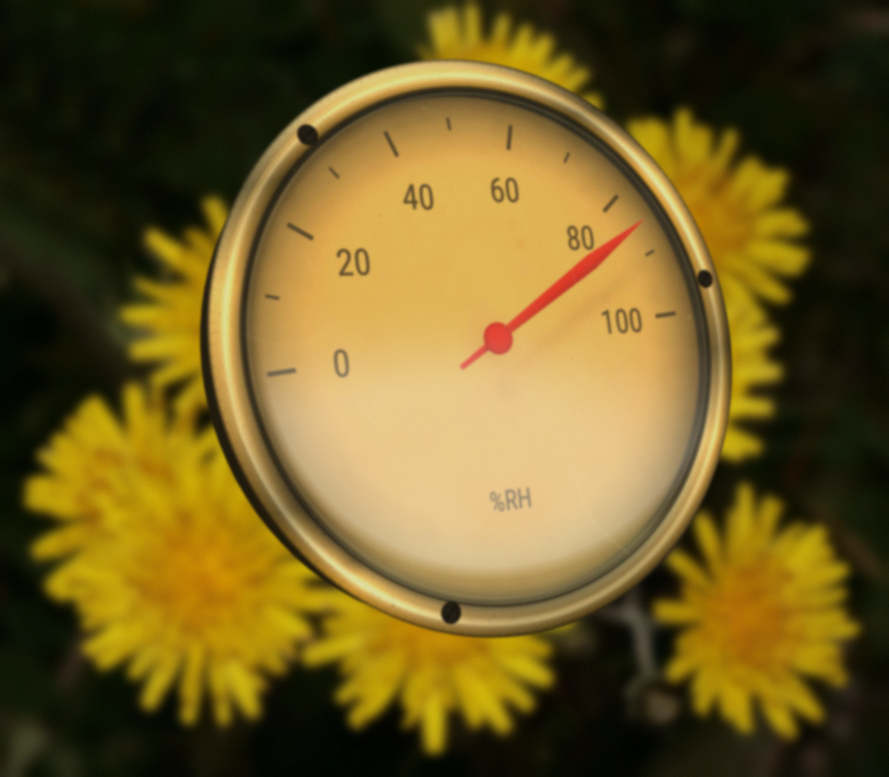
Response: % 85
